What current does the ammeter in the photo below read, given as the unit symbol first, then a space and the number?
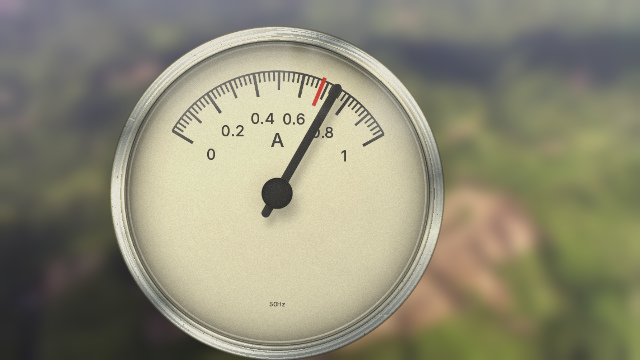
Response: A 0.74
